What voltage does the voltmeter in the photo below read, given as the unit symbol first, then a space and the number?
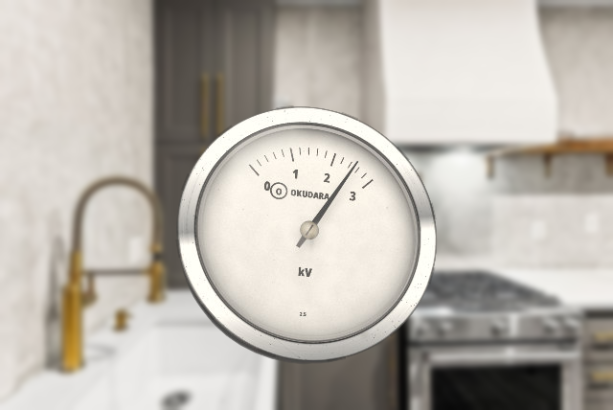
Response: kV 2.5
